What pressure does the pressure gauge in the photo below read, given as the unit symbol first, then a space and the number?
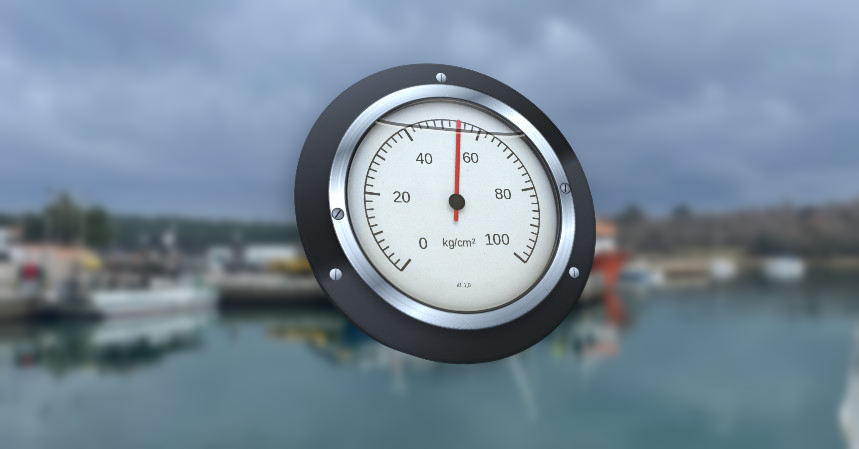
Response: kg/cm² 54
